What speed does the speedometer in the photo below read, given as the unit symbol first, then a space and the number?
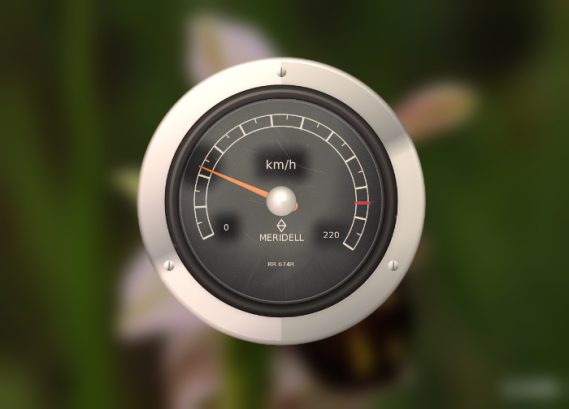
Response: km/h 45
